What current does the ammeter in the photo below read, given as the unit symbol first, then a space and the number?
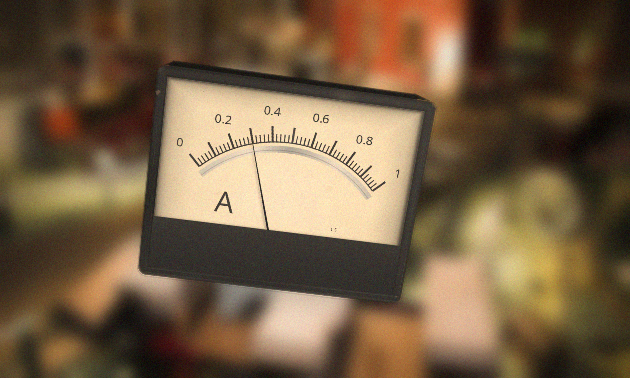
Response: A 0.3
